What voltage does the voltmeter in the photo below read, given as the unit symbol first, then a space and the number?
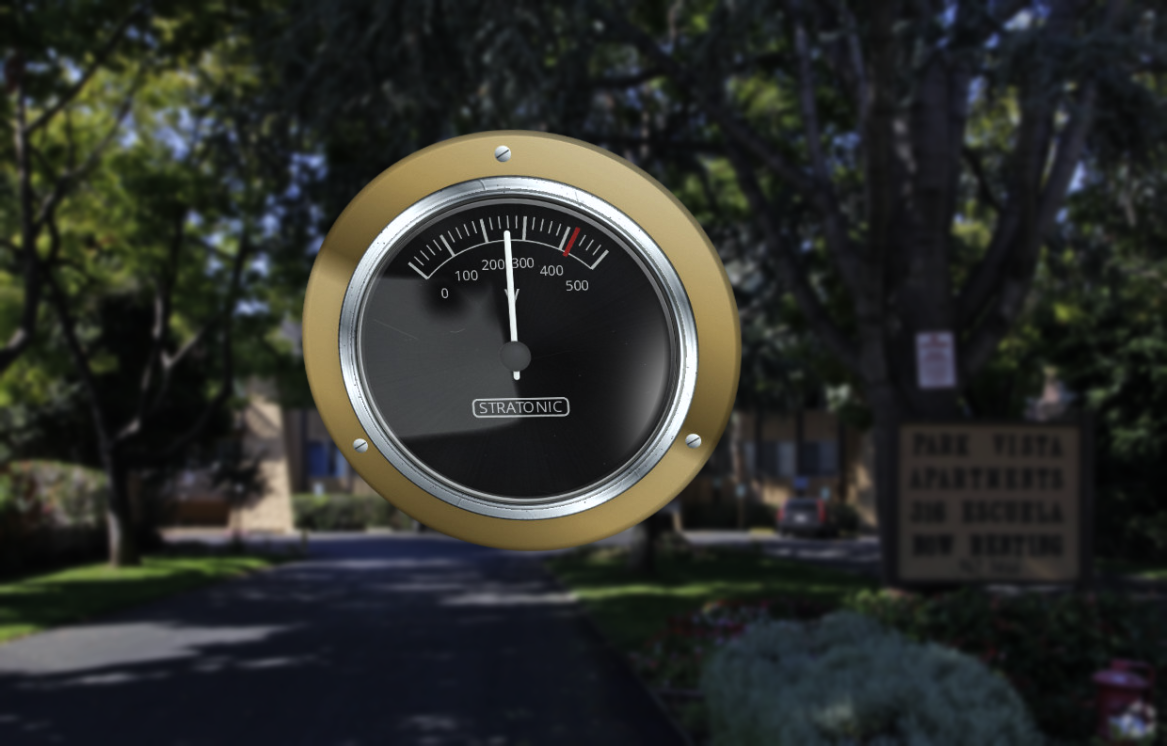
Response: V 260
